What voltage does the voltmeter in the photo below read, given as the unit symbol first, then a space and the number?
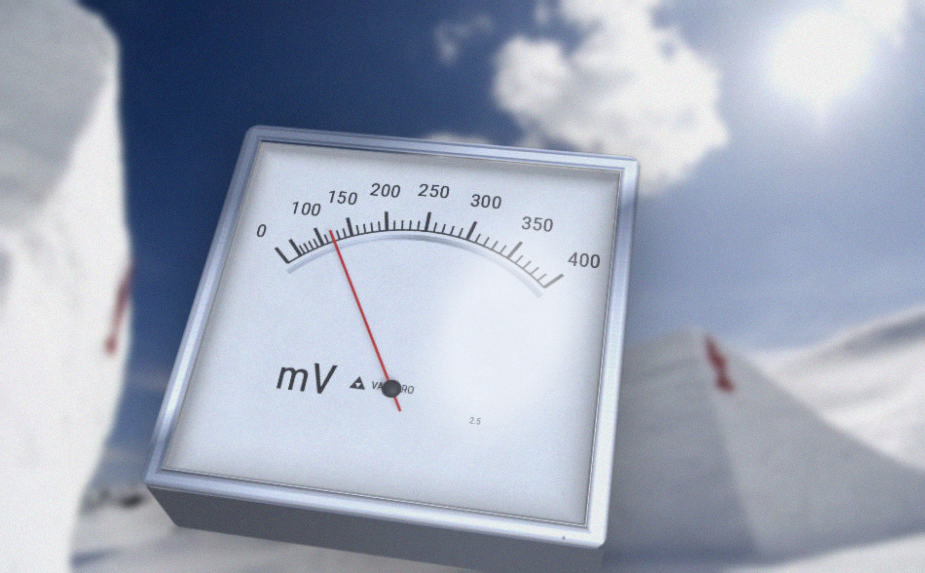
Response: mV 120
